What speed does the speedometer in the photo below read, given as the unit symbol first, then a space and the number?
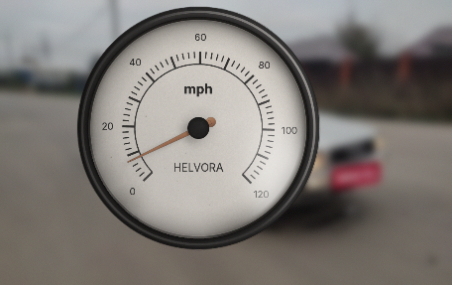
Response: mph 8
